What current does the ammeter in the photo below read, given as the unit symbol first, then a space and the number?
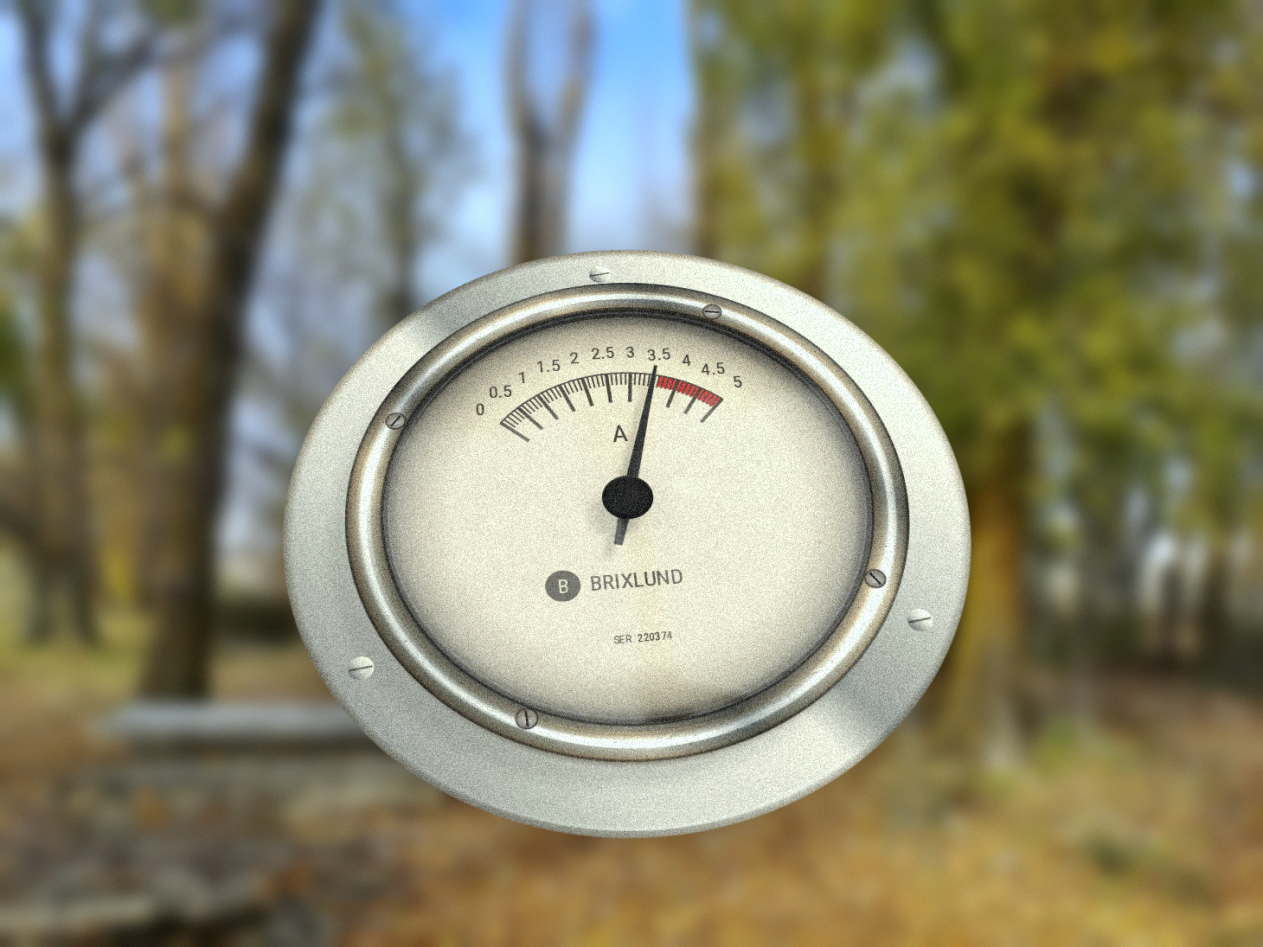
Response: A 3.5
